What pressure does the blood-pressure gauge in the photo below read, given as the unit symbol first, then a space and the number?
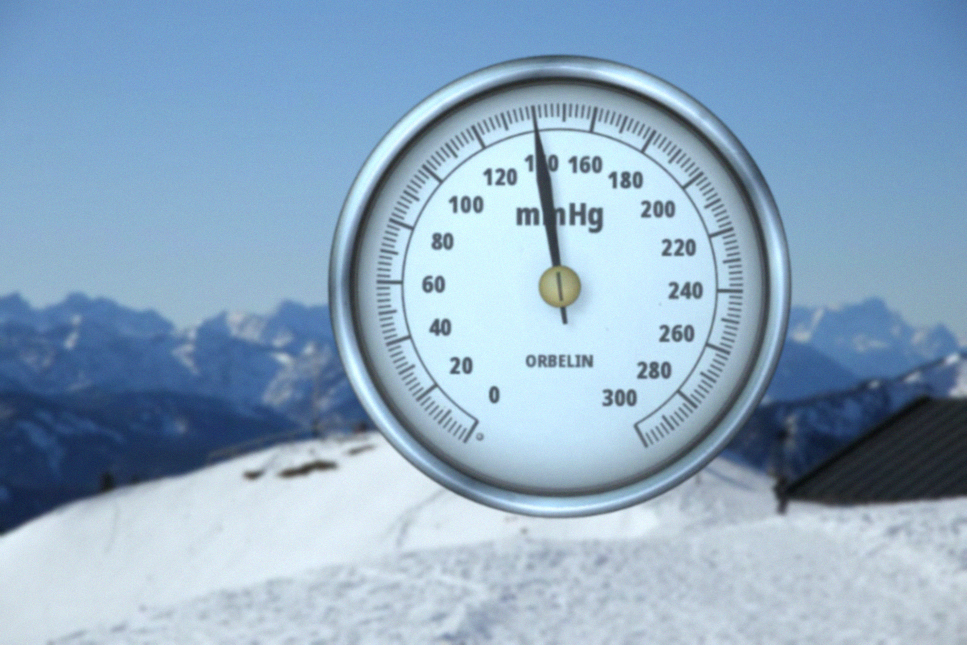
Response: mmHg 140
